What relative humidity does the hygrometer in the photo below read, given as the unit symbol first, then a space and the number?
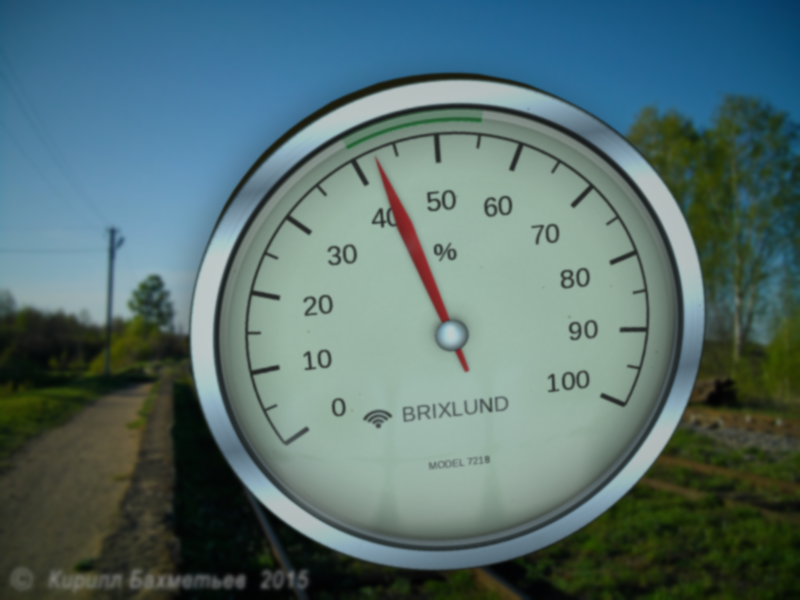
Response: % 42.5
